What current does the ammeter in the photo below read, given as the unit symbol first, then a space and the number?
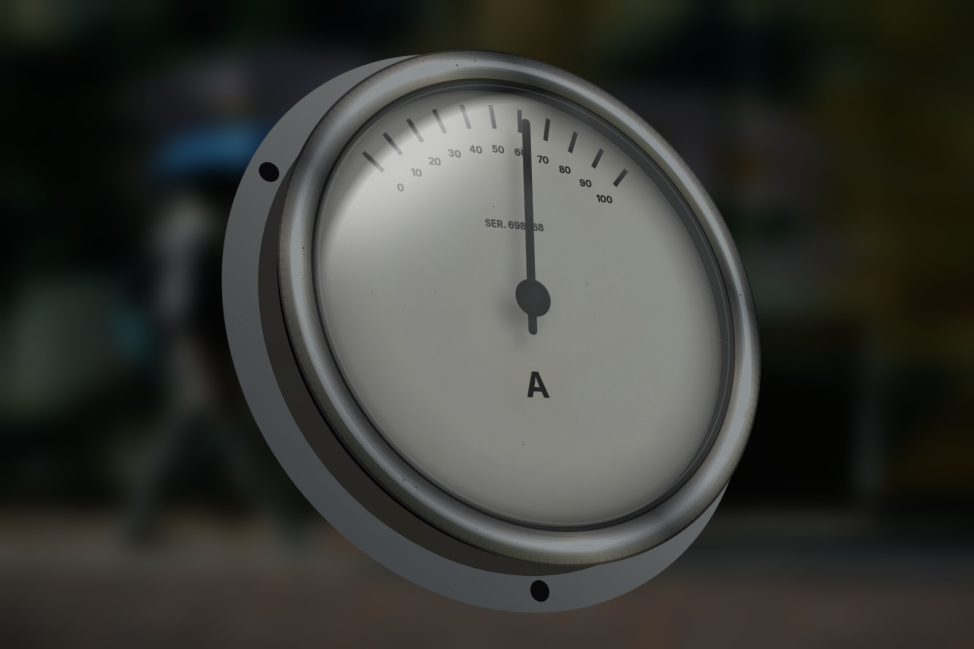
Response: A 60
